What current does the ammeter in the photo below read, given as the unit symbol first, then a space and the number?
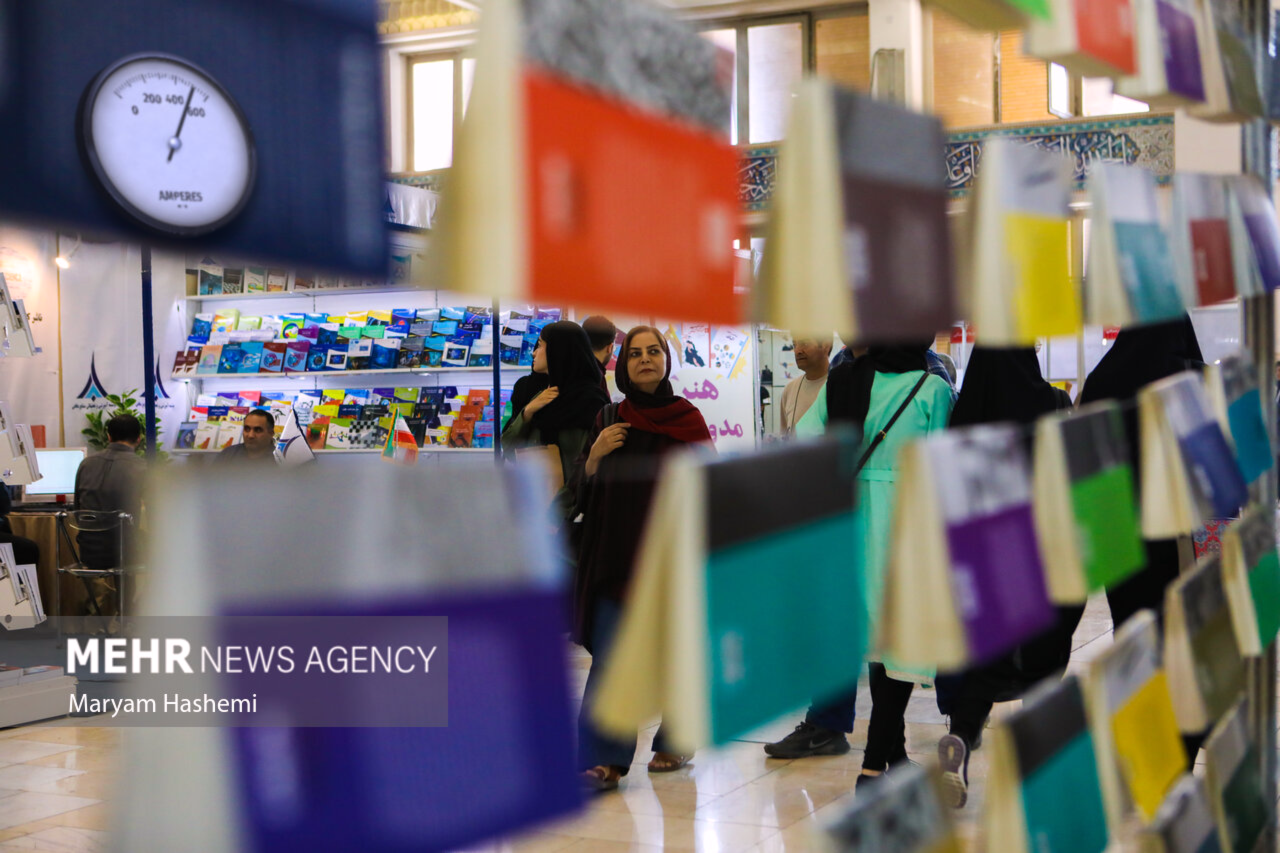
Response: A 500
